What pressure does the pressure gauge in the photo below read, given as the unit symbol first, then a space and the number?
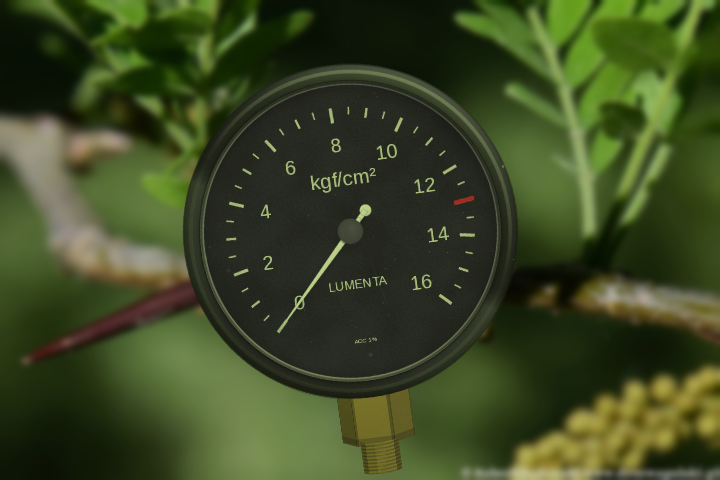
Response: kg/cm² 0
